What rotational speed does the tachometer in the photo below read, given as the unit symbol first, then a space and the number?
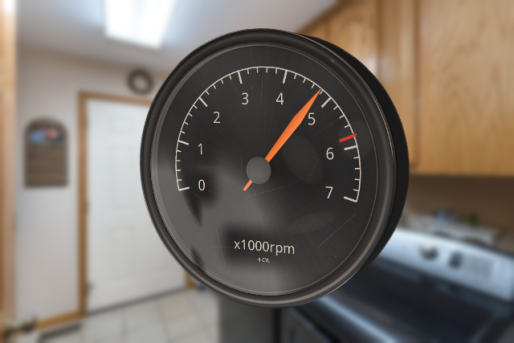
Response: rpm 4800
